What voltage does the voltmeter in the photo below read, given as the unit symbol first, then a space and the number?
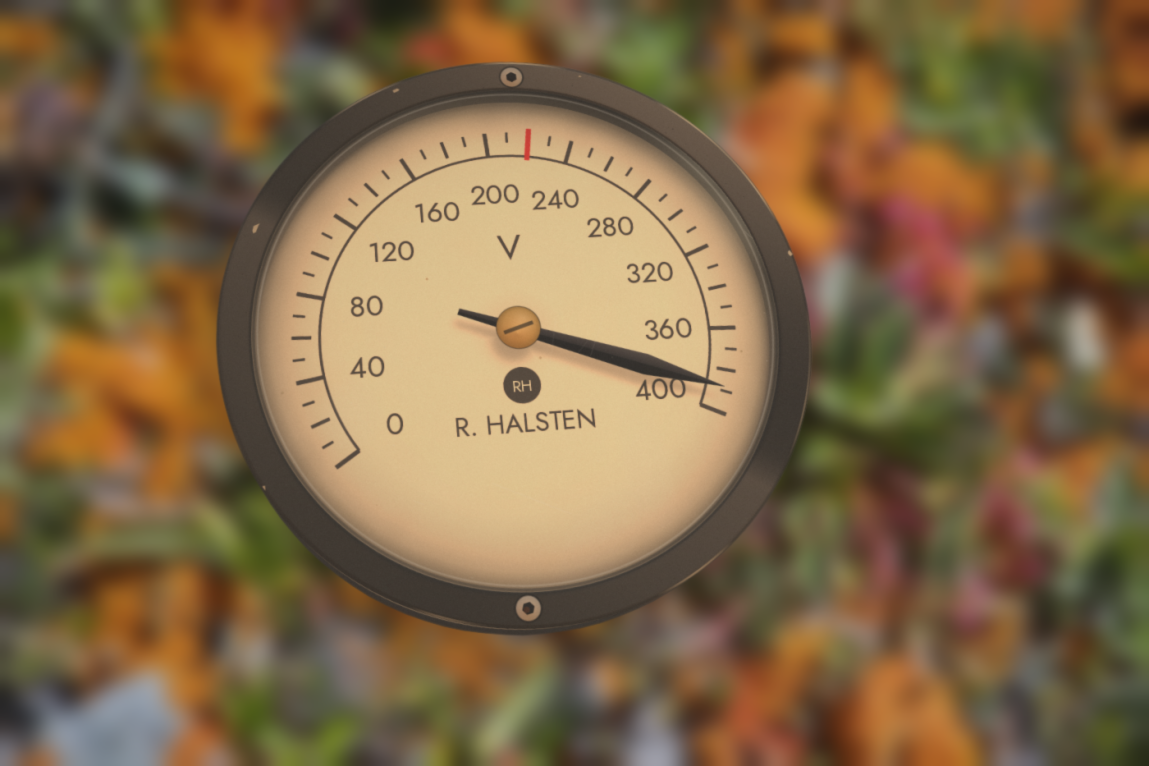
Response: V 390
